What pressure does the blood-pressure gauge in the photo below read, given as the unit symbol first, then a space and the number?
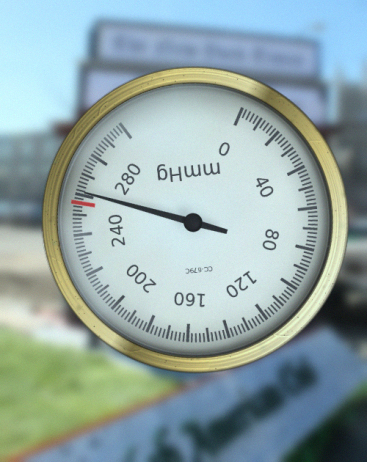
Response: mmHg 262
